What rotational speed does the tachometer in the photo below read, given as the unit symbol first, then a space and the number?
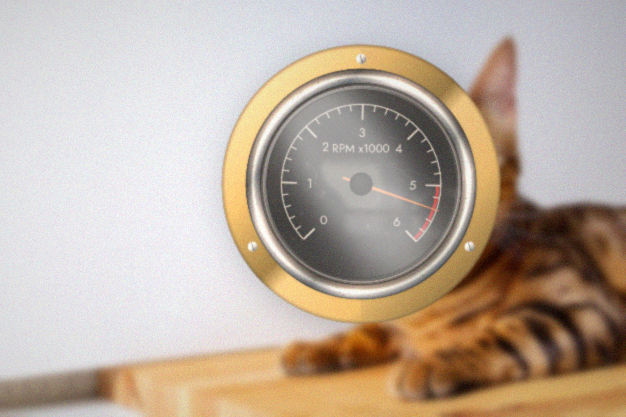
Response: rpm 5400
